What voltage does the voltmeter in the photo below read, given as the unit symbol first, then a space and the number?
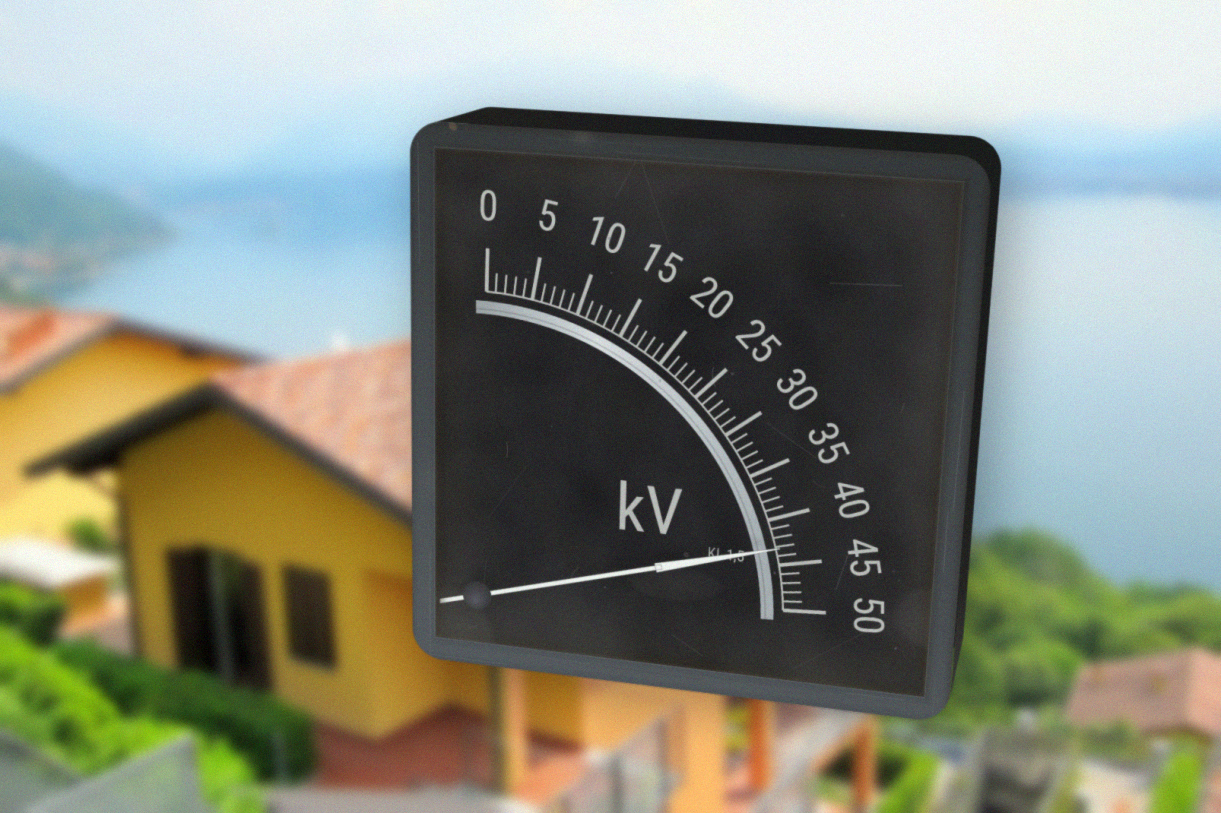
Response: kV 43
